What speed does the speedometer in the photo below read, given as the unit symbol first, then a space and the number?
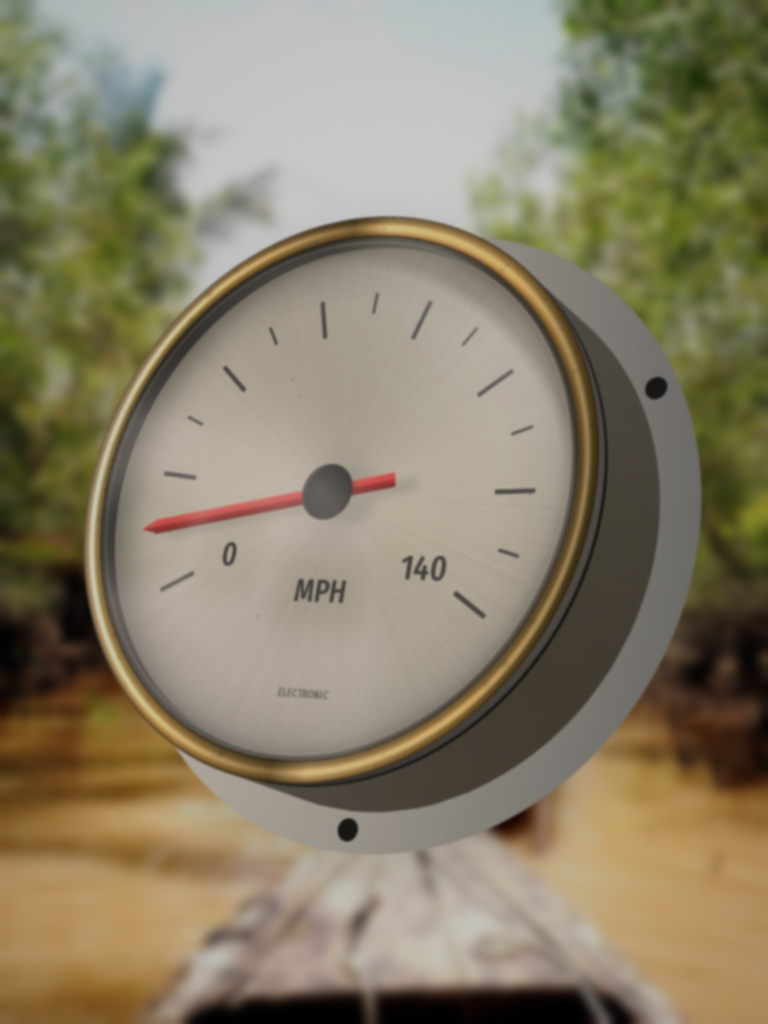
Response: mph 10
